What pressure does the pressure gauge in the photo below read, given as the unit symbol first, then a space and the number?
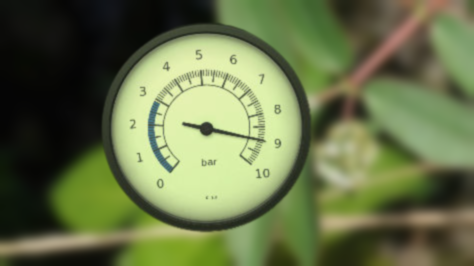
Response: bar 9
